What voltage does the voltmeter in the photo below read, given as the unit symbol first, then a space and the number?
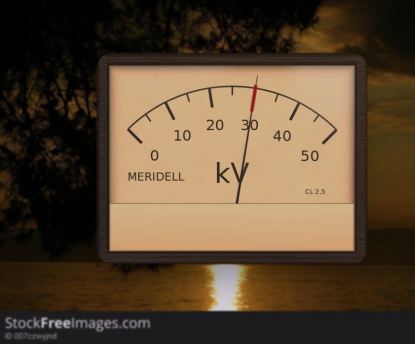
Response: kV 30
